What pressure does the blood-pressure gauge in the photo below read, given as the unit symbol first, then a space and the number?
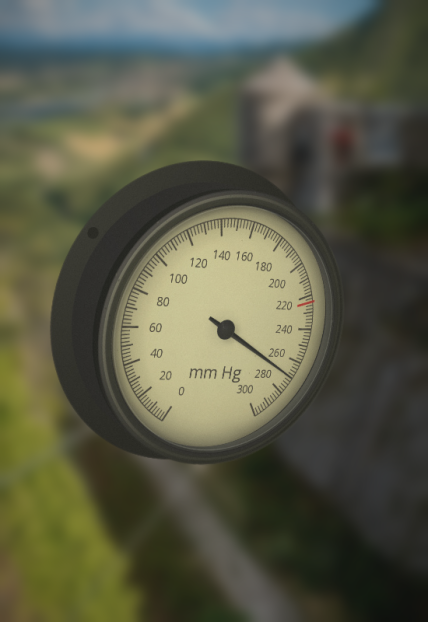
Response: mmHg 270
